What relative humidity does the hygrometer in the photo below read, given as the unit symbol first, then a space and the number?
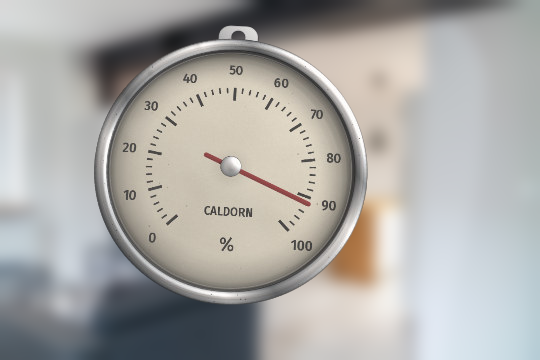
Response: % 92
